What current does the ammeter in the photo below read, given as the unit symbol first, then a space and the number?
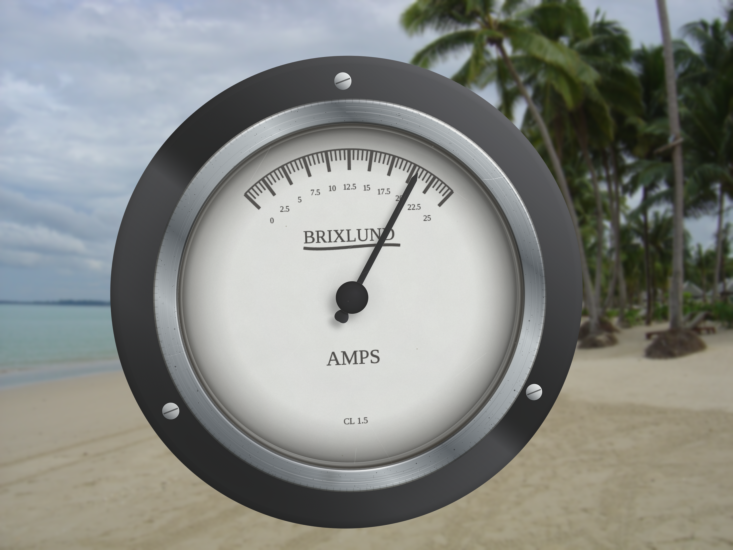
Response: A 20.5
